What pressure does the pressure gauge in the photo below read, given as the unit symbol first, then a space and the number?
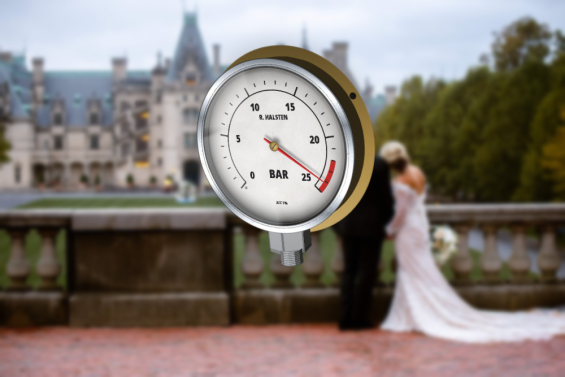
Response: bar 24
